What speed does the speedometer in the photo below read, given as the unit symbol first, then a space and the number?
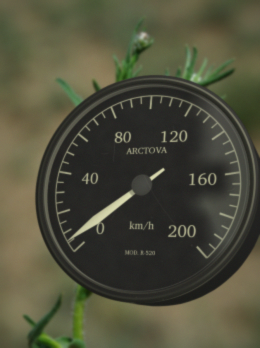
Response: km/h 5
